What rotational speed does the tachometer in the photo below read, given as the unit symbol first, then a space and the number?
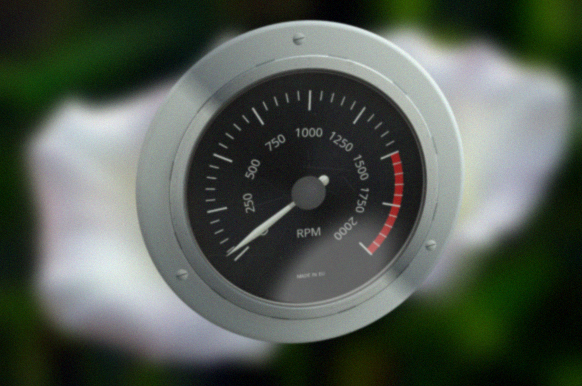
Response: rpm 50
